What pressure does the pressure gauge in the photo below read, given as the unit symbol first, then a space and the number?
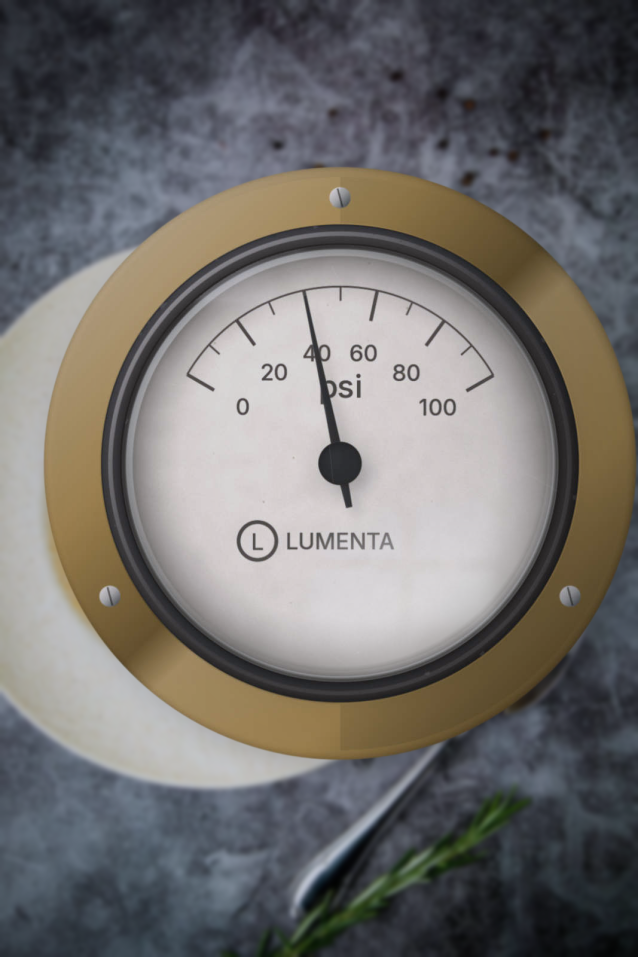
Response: psi 40
